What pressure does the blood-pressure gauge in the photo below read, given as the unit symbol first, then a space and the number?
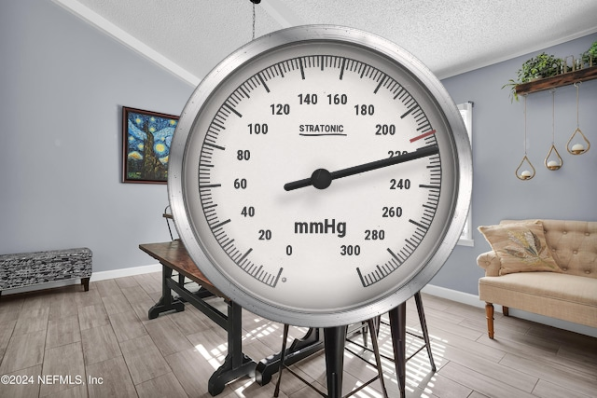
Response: mmHg 222
